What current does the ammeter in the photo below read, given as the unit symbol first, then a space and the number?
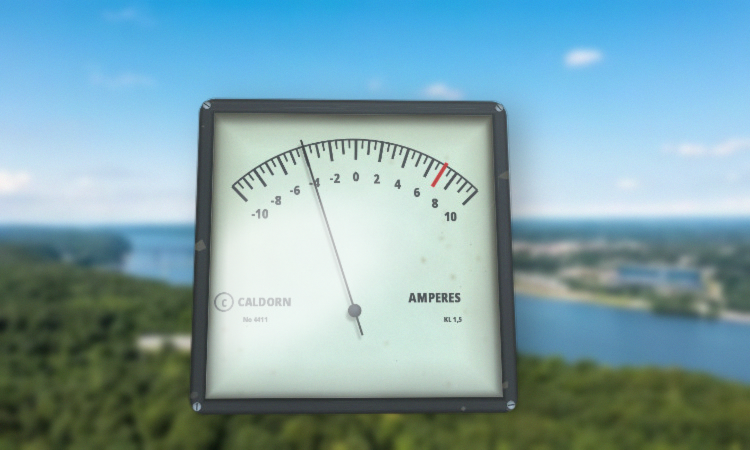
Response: A -4
